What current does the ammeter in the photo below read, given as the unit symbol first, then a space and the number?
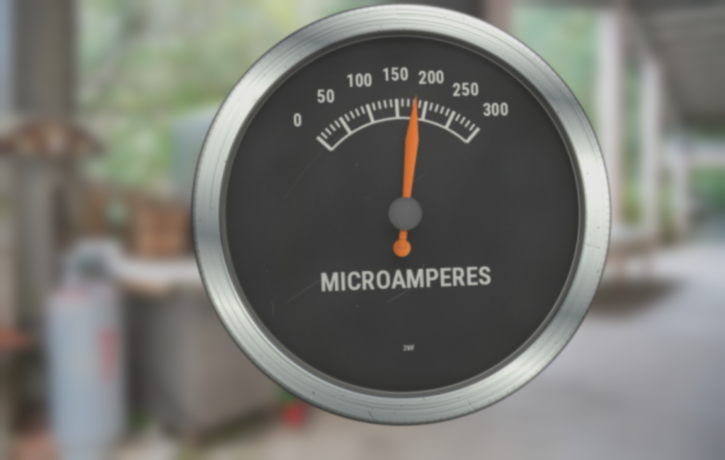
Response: µA 180
